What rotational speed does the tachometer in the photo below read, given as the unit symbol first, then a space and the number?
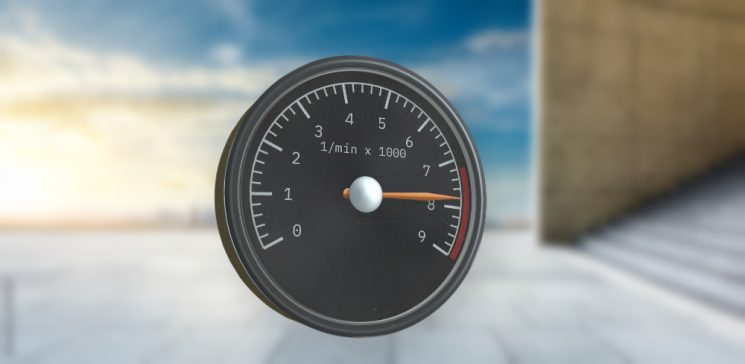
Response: rpm 7800
